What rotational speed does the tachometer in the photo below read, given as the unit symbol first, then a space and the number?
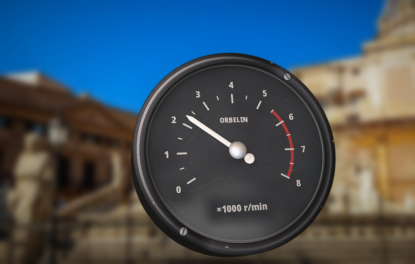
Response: rpm 2250
